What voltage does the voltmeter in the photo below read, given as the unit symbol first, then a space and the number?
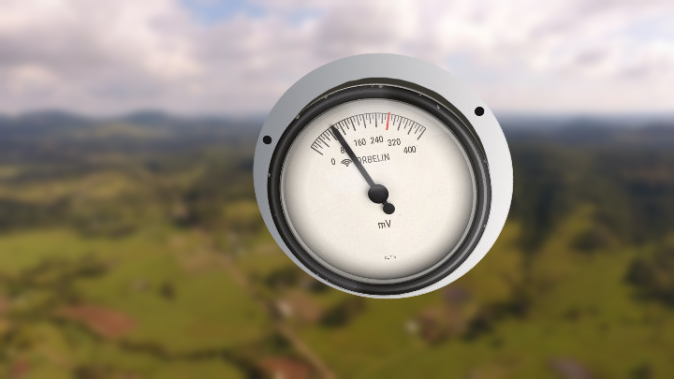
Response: mV 100
